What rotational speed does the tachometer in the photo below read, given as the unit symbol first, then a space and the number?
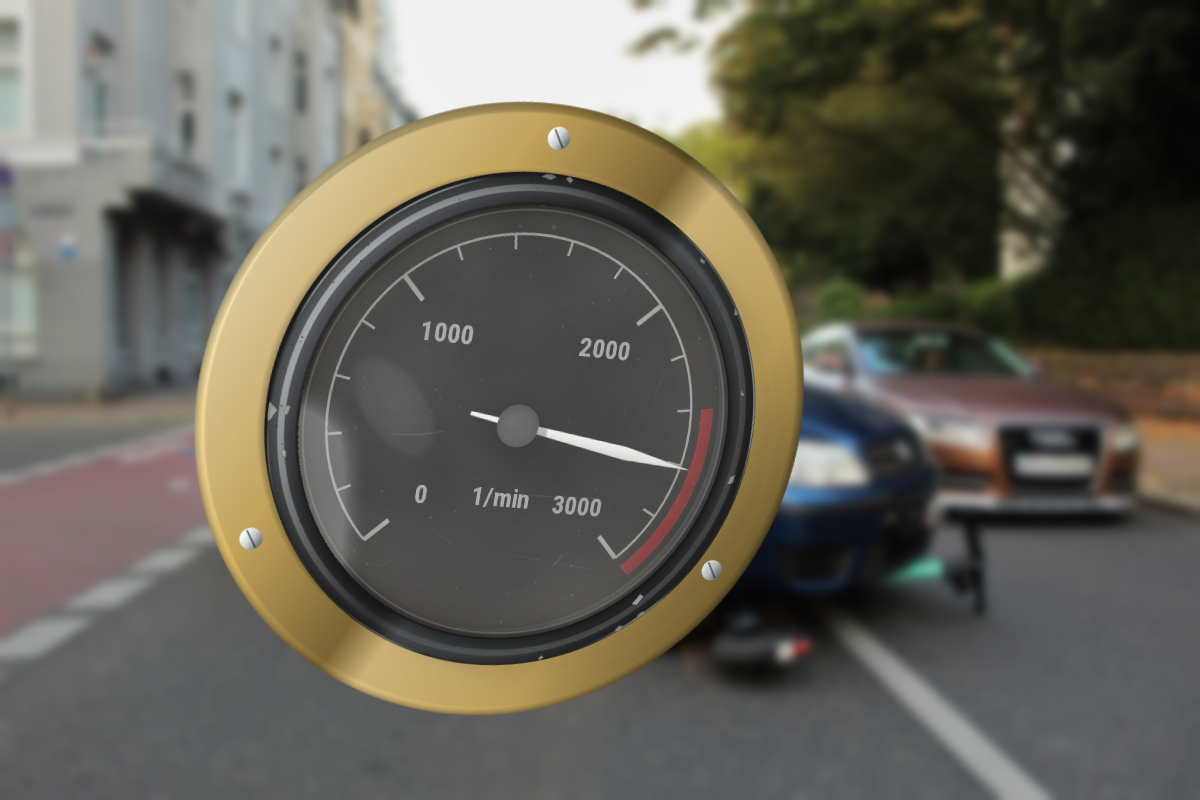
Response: rpm 2600
